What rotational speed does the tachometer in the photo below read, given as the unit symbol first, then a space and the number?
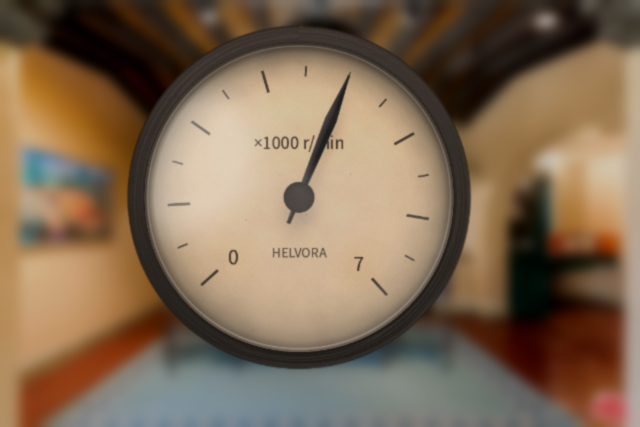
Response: rpm 4000
